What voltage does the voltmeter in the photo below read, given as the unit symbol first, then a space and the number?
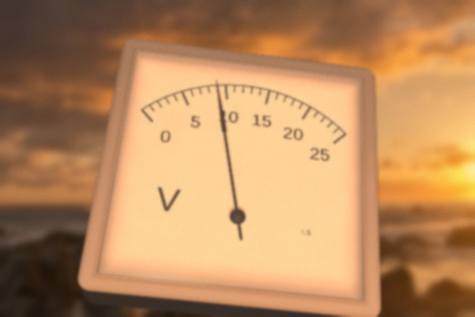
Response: V 9
